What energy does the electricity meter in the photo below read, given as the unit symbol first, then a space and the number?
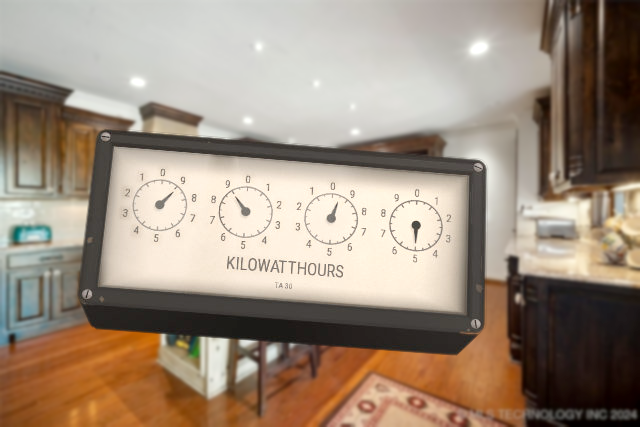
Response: kWh 8895
